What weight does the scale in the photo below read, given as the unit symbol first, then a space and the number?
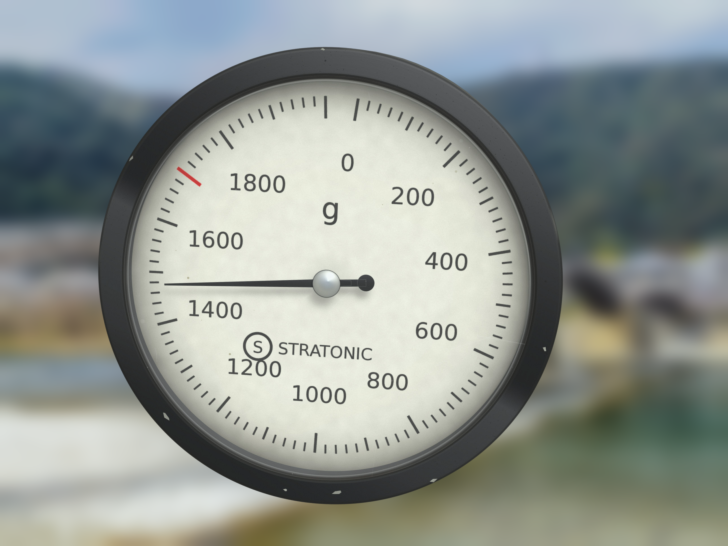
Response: g 1480
